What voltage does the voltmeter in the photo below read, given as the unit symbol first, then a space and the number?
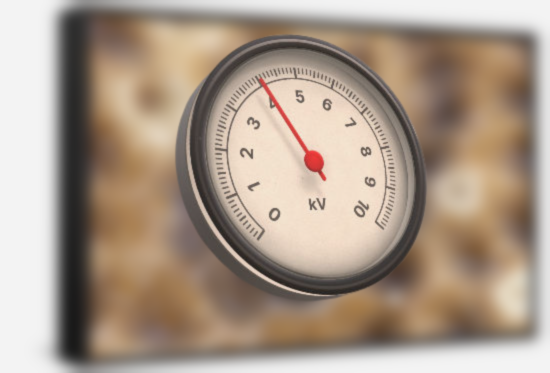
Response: kV 4
